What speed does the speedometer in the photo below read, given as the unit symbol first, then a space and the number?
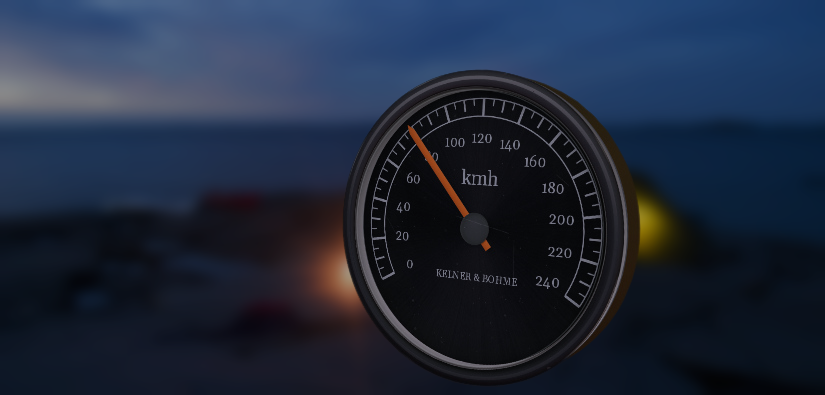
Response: km/h 80
